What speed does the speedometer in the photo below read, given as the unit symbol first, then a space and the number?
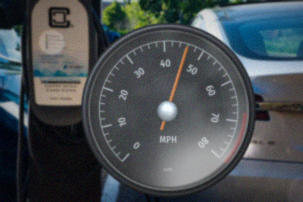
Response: mph 46
